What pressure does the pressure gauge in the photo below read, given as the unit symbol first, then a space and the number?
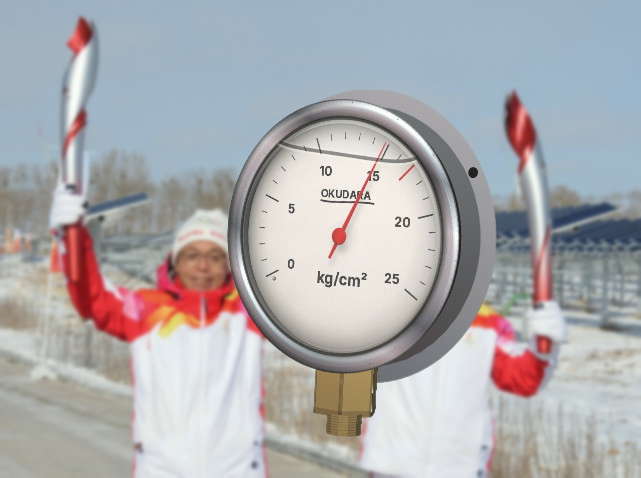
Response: kg/cm² 15
